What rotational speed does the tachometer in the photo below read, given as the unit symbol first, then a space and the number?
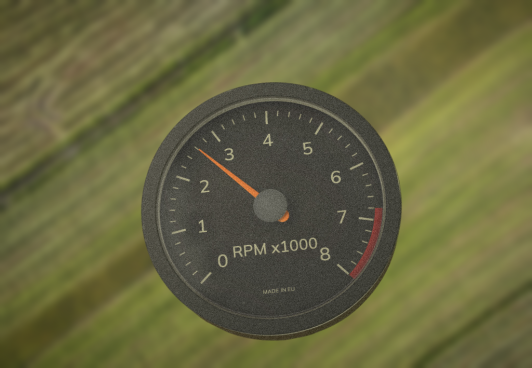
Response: rpm 2600
